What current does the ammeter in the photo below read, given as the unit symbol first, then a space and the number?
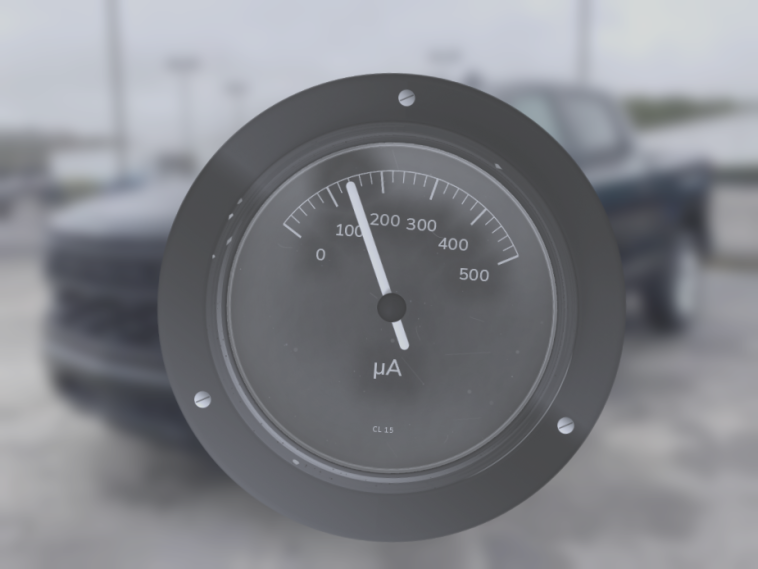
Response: µA 140
